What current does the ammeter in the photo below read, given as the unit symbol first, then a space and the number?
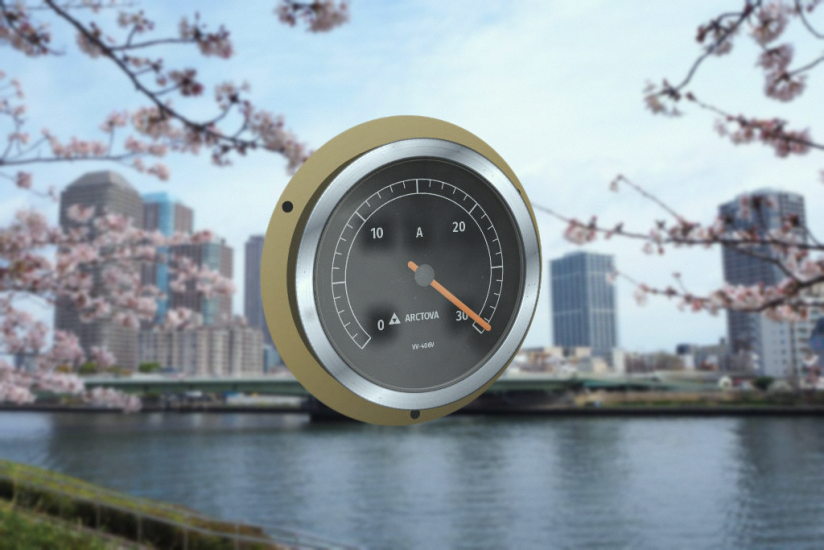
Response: A 29.5
